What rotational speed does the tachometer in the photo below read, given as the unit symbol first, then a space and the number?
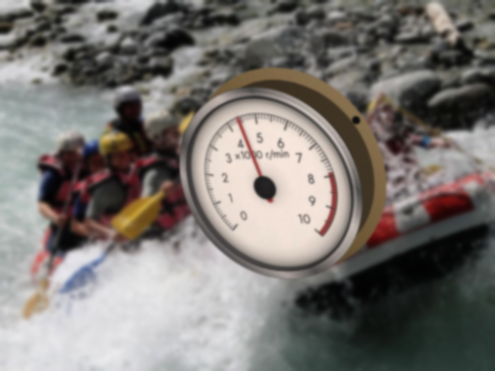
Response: rpm 4500
